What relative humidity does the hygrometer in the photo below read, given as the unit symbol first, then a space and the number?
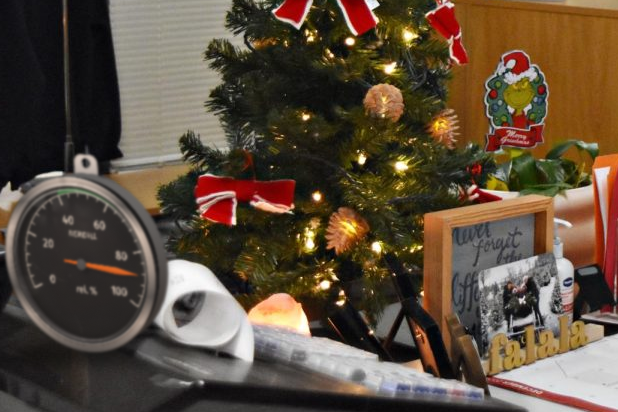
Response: % 88
